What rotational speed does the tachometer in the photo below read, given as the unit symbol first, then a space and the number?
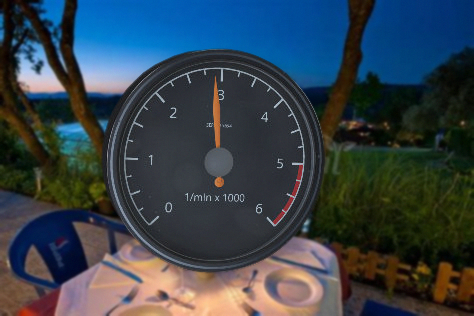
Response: rpm 2875
